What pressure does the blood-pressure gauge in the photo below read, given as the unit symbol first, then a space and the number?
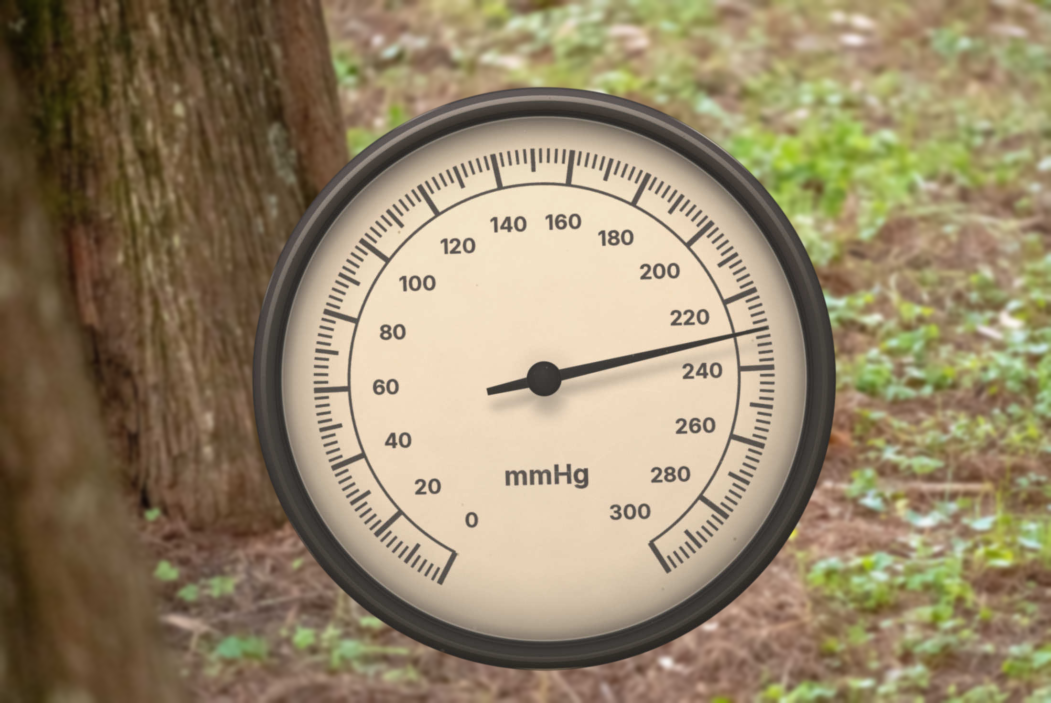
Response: mmHg 230
